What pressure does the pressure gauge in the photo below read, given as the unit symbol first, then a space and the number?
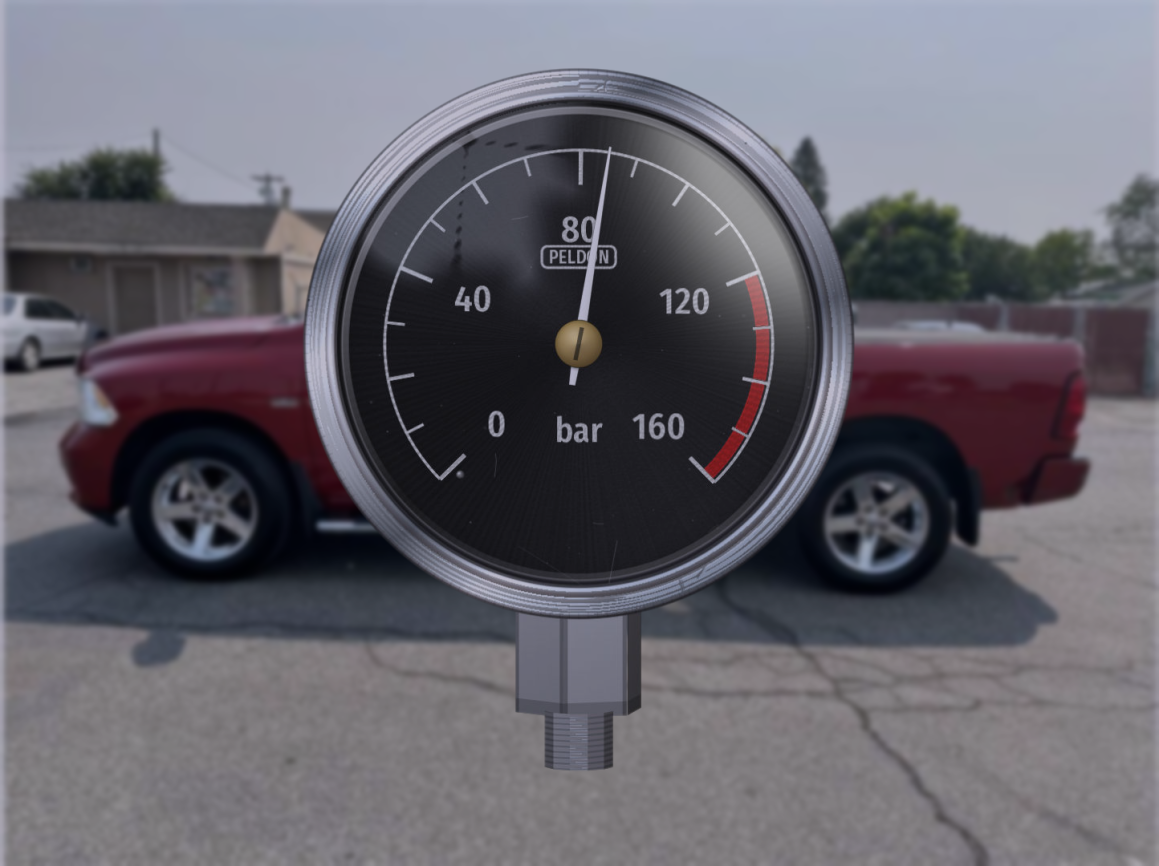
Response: bar 85
